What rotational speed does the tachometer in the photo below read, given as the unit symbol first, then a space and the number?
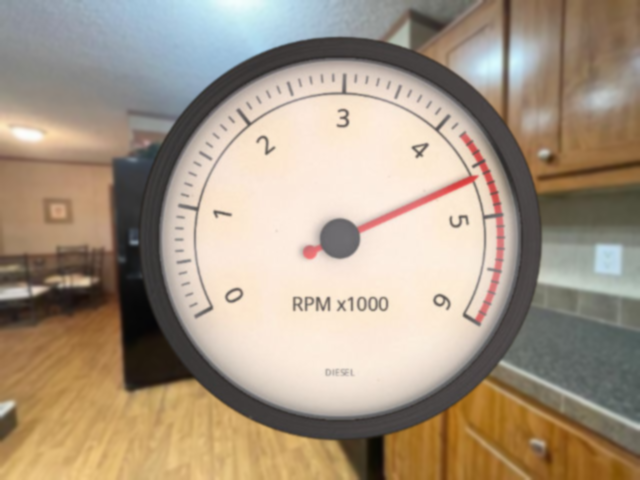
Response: rpm 4600
